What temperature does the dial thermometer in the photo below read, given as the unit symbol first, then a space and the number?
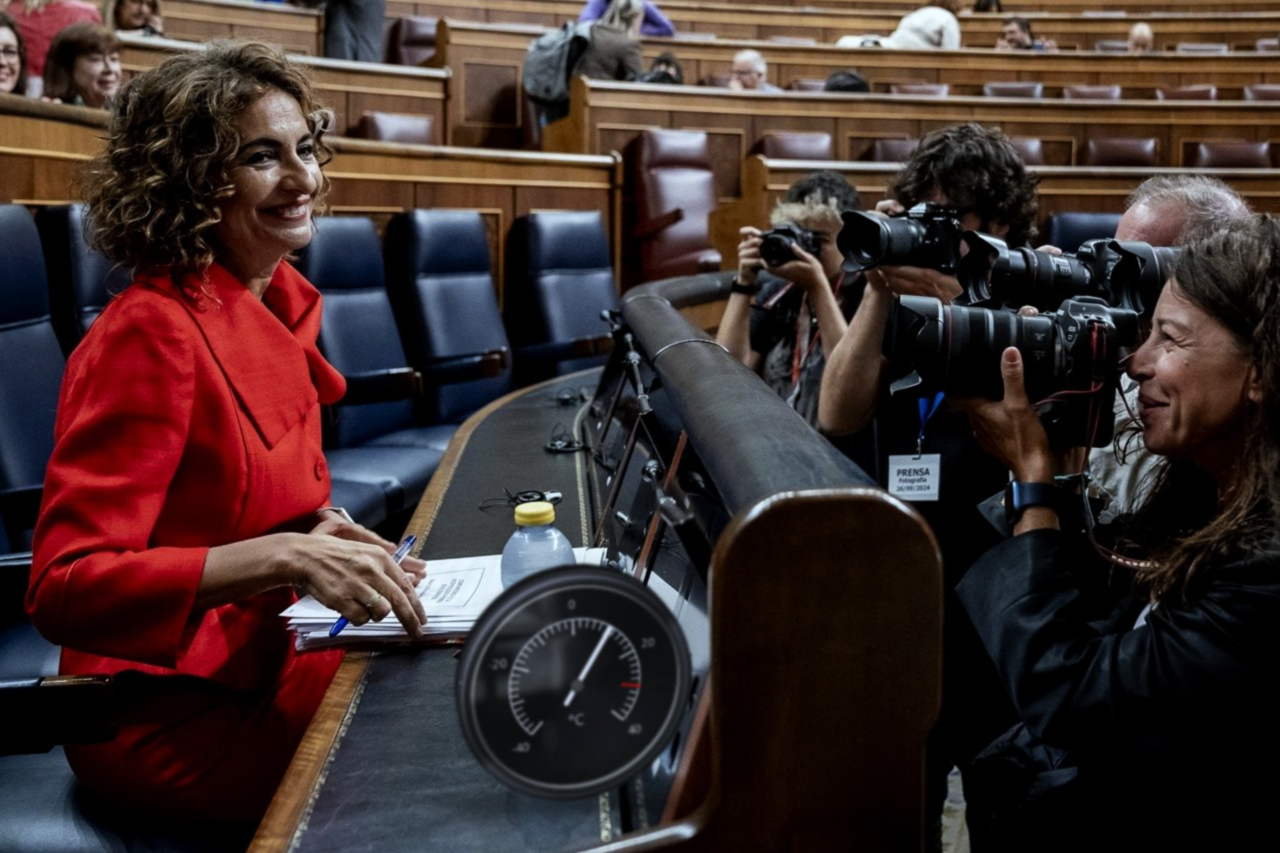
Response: °C 10
